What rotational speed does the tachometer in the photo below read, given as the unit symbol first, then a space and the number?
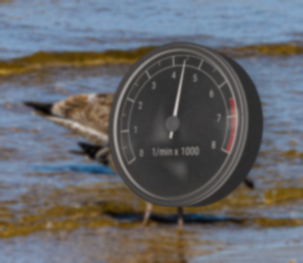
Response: rpm 4500
